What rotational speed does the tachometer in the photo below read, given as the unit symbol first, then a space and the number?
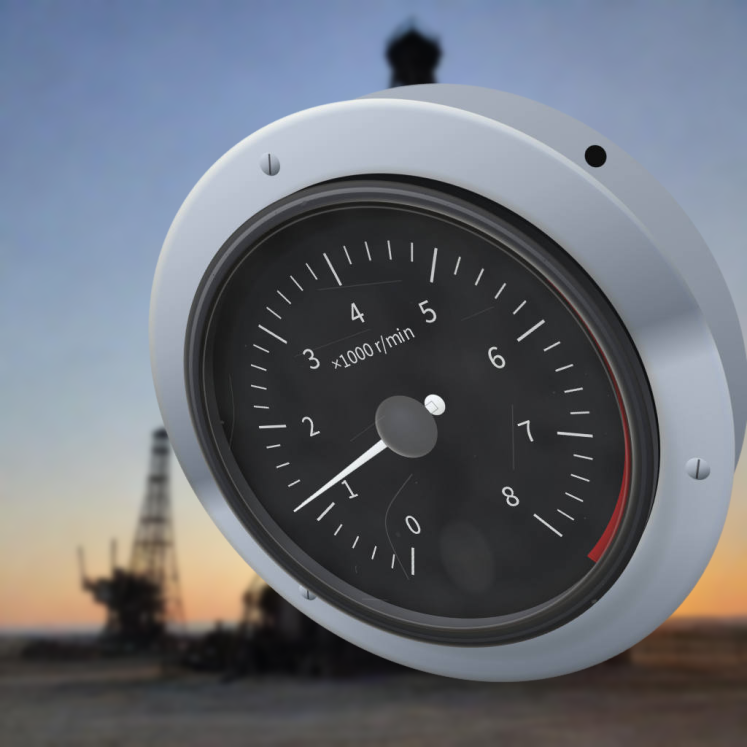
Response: rpm 1200
